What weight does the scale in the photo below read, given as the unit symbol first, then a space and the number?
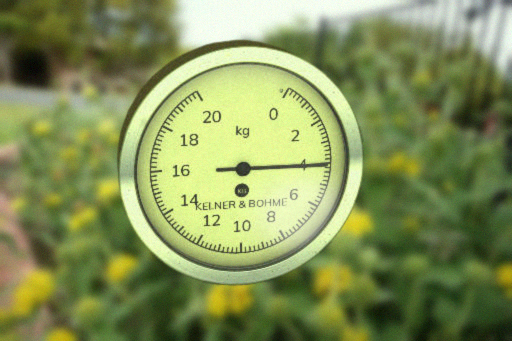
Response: kg 4
